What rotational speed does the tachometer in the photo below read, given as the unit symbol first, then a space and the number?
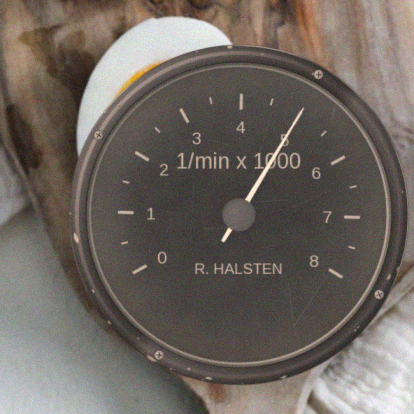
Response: rpm 5000
